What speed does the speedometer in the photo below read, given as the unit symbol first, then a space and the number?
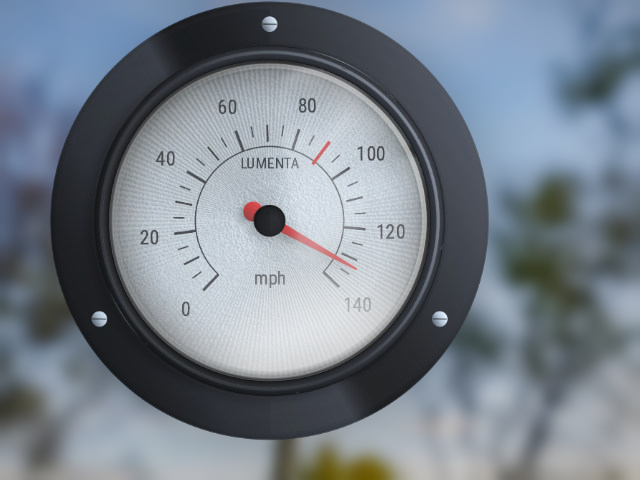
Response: mph 132.5
